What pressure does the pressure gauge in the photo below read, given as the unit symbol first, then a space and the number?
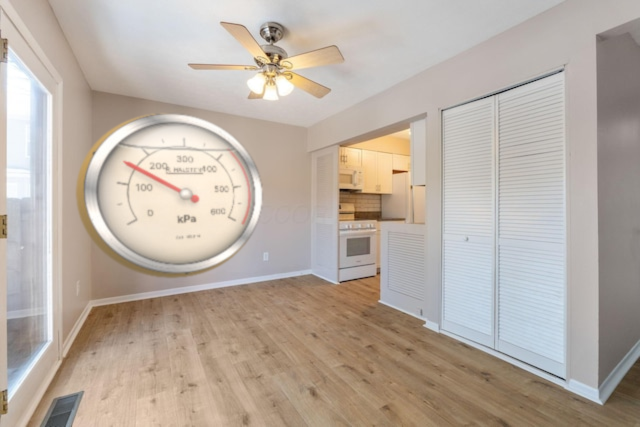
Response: kPa 150
